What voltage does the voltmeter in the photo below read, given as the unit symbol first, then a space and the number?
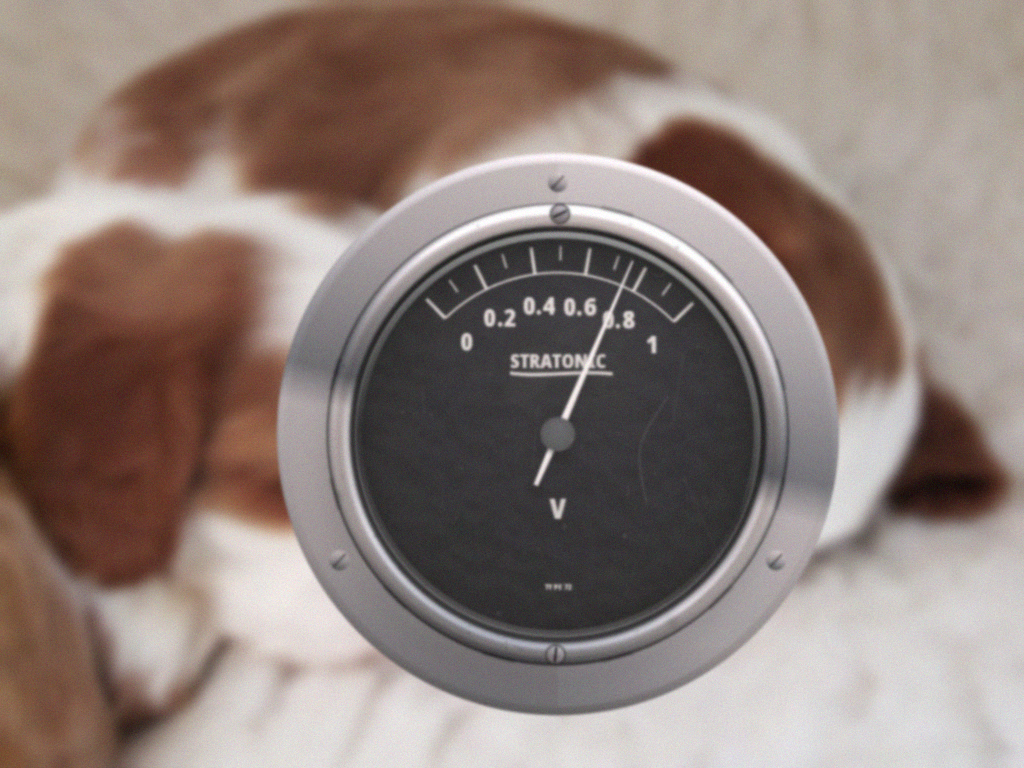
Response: V 0.75
